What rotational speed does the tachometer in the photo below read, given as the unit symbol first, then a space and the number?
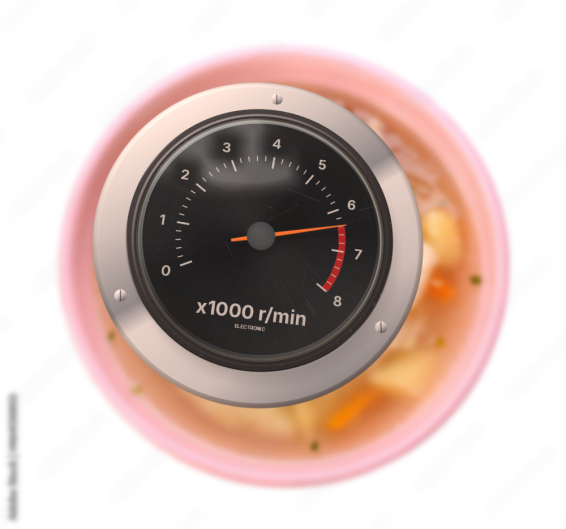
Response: rpm 6400
